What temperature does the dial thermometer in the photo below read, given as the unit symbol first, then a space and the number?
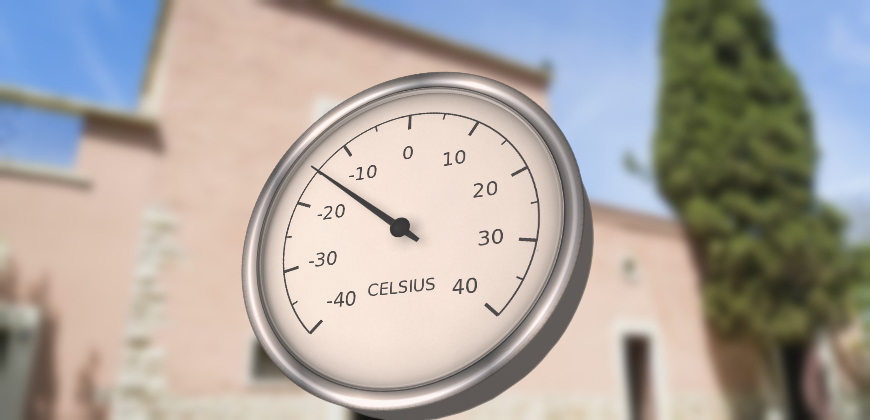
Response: °C -15
